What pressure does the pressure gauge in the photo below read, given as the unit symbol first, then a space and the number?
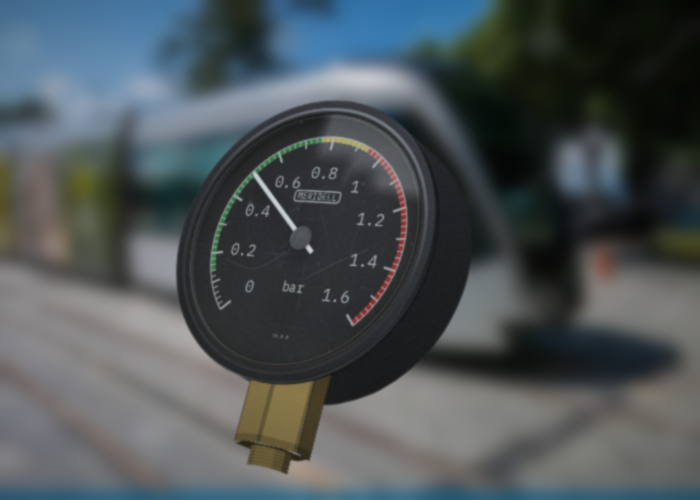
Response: bar 0.5
